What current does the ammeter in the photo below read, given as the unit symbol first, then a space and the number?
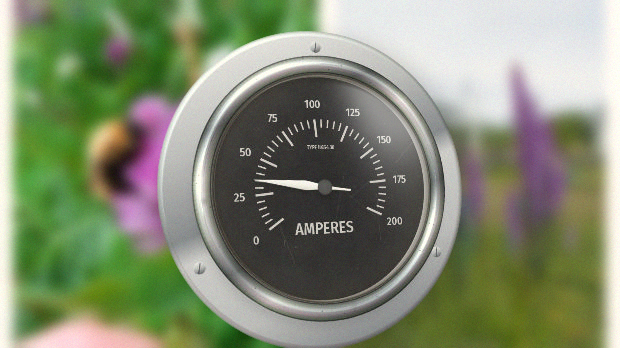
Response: A 35
